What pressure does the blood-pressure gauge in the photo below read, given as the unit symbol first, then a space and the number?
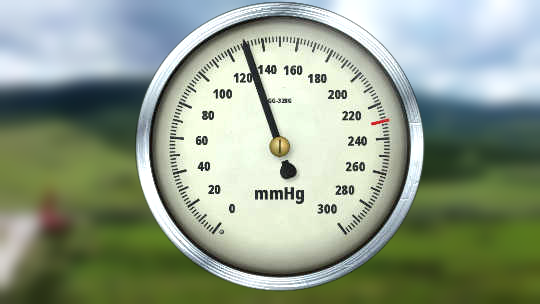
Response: mmHg 130
